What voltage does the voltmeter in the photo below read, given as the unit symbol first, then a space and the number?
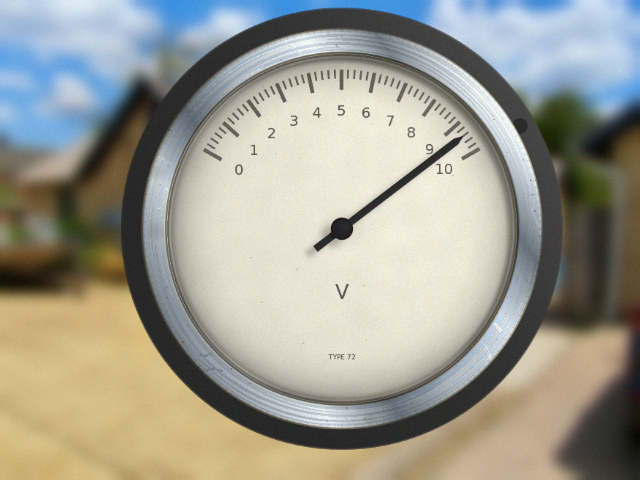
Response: V 9.4
